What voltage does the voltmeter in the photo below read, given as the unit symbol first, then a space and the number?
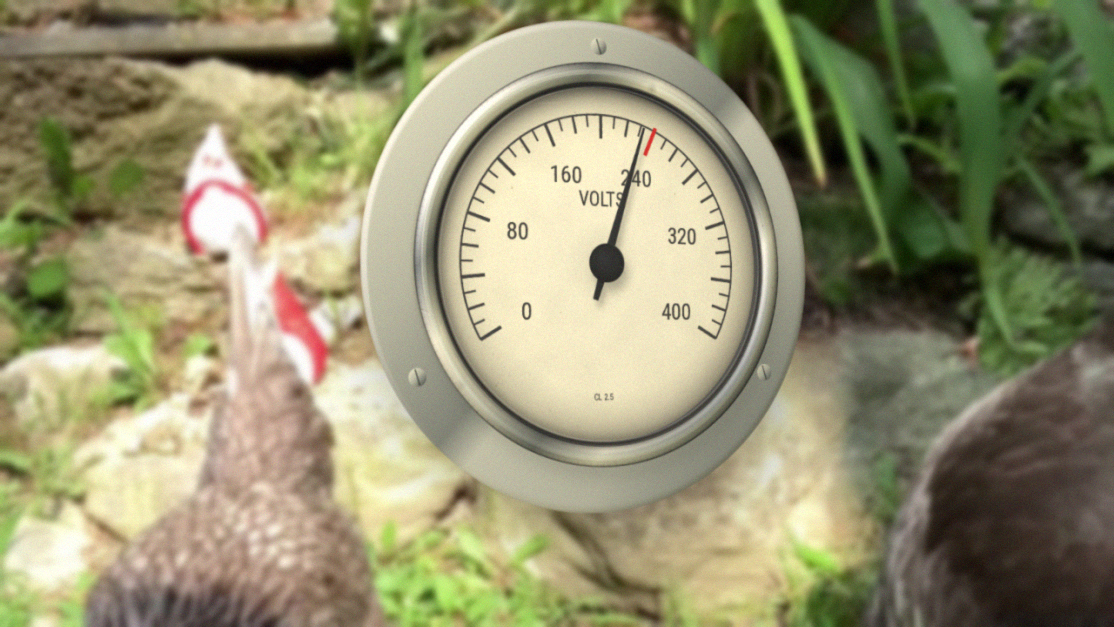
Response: V 230
